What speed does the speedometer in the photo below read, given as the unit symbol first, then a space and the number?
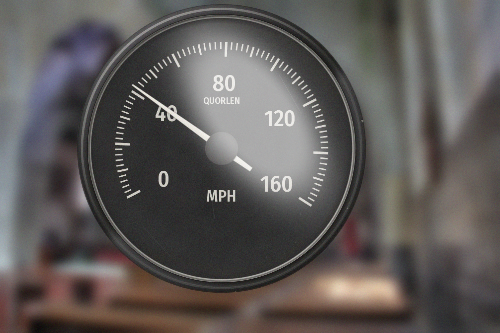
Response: mph 42
